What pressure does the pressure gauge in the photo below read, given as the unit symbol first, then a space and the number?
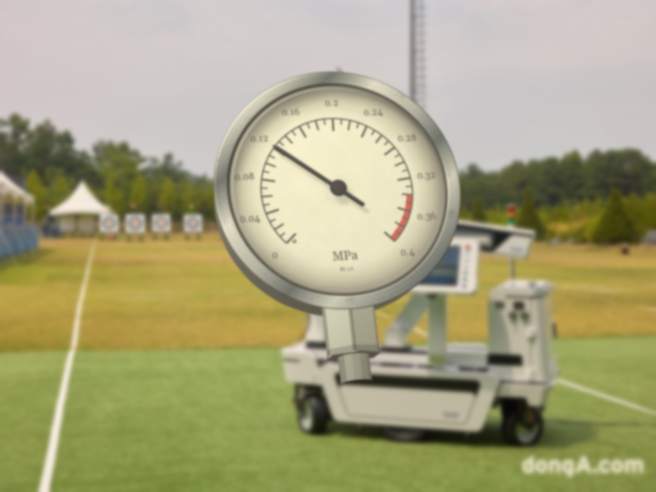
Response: MPa 0.12
